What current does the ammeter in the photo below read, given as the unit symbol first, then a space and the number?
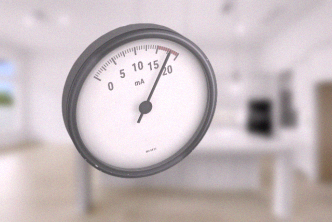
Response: mA 17.5
